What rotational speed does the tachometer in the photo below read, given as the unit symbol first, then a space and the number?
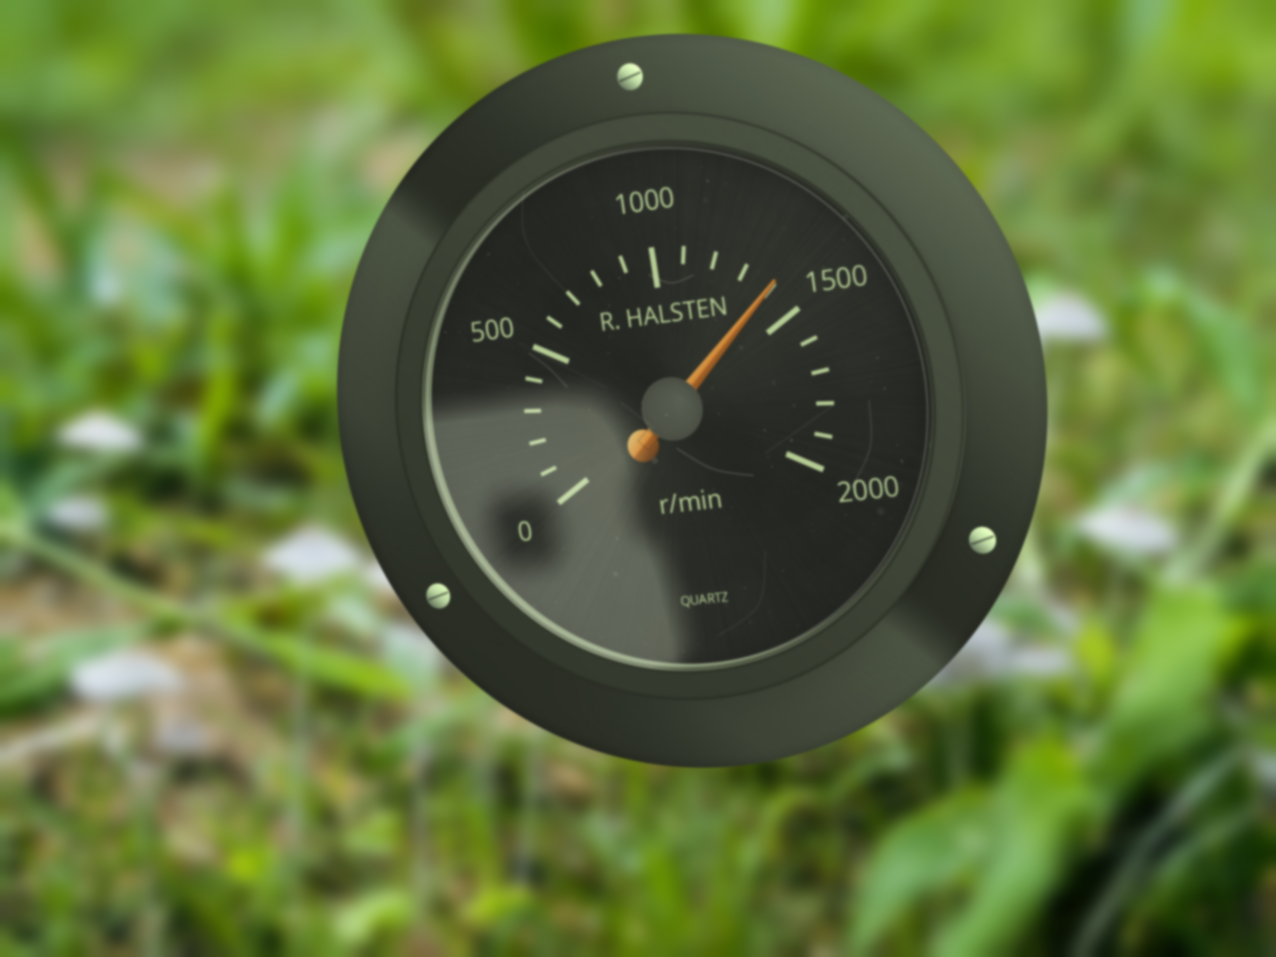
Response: rpm 1400
